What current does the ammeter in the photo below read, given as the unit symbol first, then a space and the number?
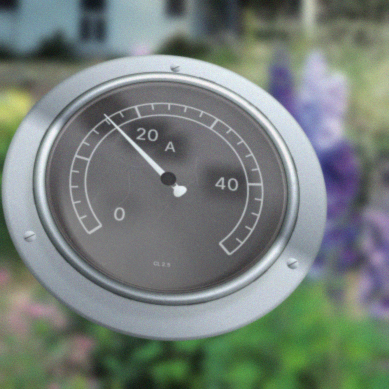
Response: A 16
